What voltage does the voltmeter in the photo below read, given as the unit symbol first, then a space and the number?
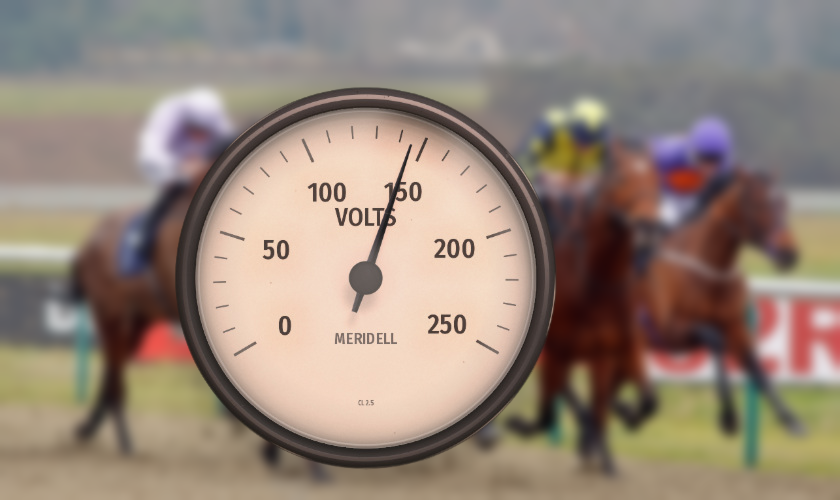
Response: V 145
